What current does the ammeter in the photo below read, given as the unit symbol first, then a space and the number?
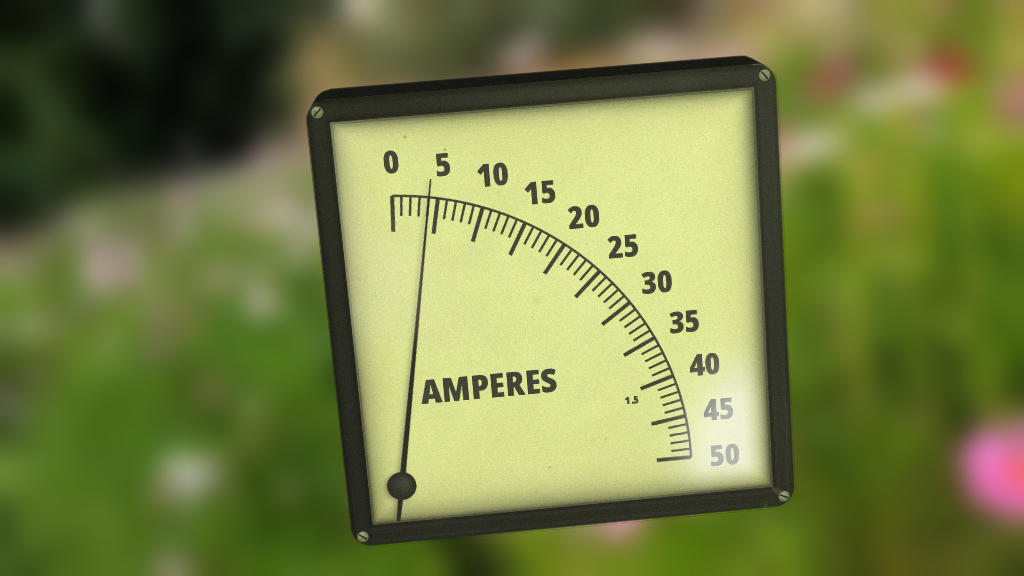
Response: A 4
